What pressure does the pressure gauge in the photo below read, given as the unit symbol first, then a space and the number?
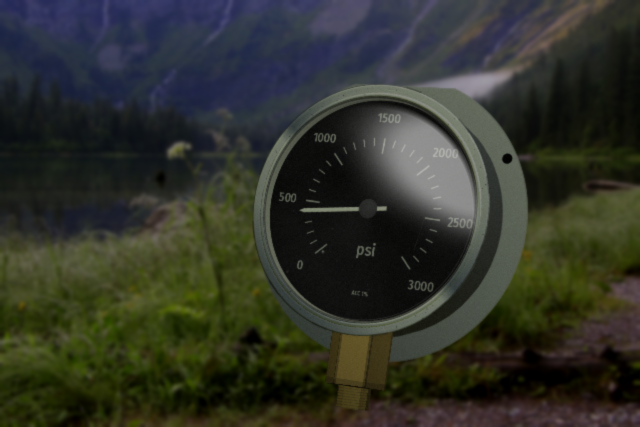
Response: psi 400
